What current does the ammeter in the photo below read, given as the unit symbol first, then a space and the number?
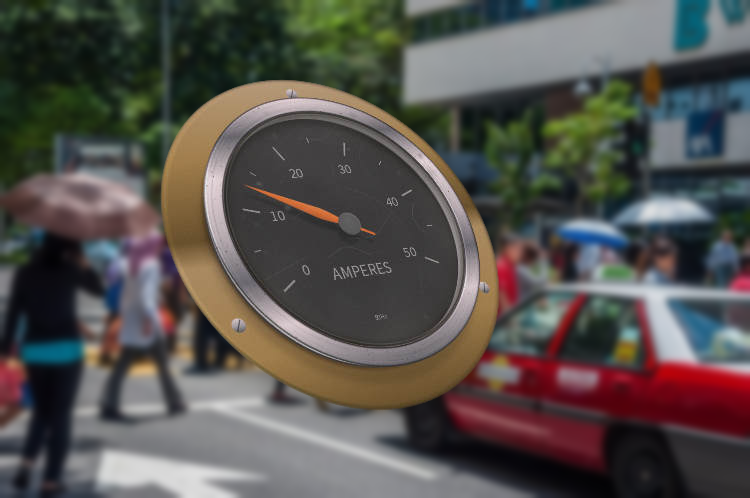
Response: A 12.5
